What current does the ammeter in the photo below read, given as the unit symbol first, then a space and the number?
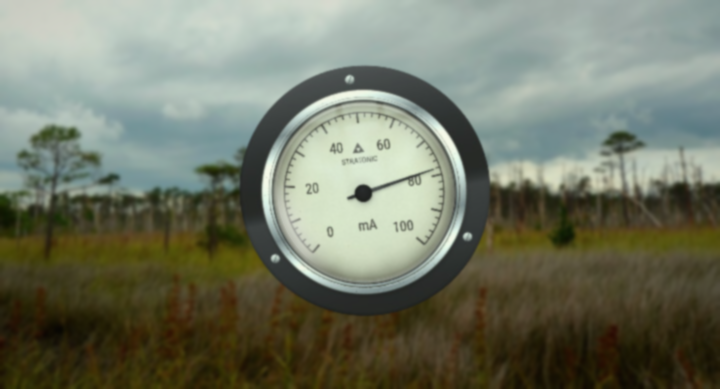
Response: mA 78
